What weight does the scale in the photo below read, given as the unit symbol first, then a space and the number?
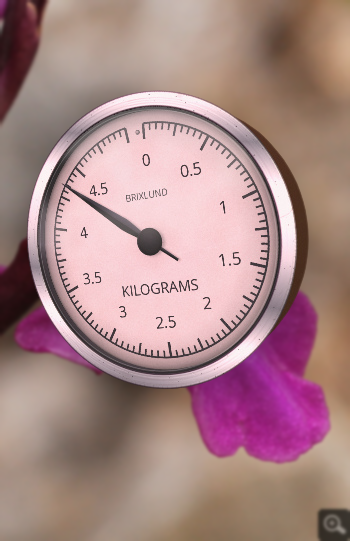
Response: kg 4.35
